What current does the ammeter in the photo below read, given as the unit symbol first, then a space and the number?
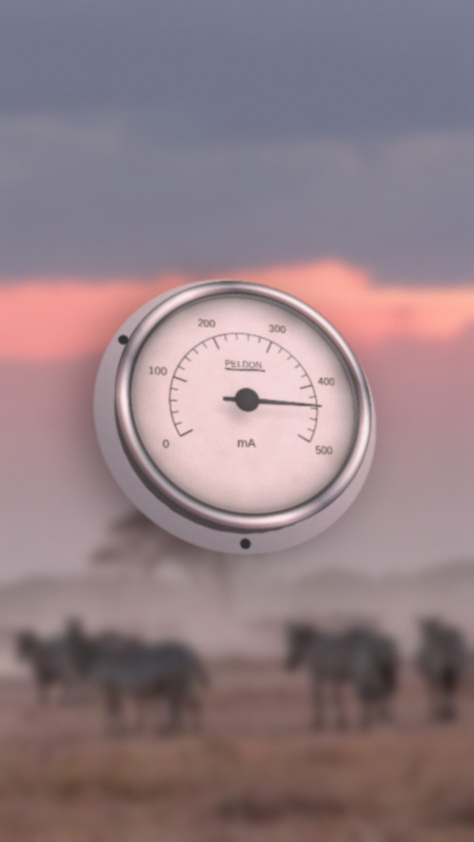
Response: mA 440
